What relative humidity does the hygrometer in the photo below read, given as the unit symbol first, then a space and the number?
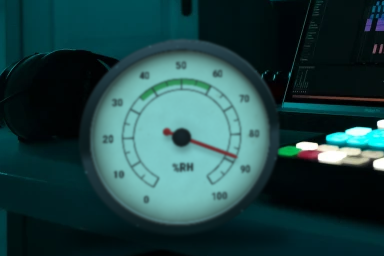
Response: % 87.5
